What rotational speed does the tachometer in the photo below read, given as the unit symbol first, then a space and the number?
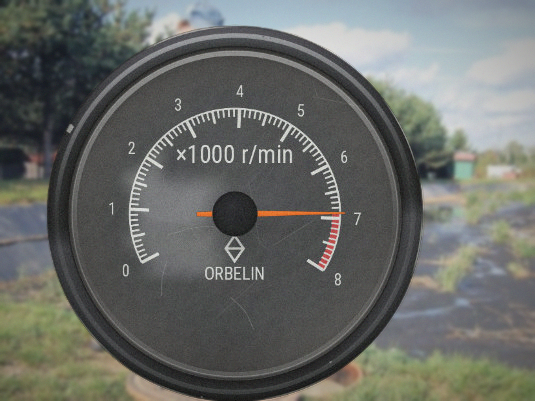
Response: rpm 6900
